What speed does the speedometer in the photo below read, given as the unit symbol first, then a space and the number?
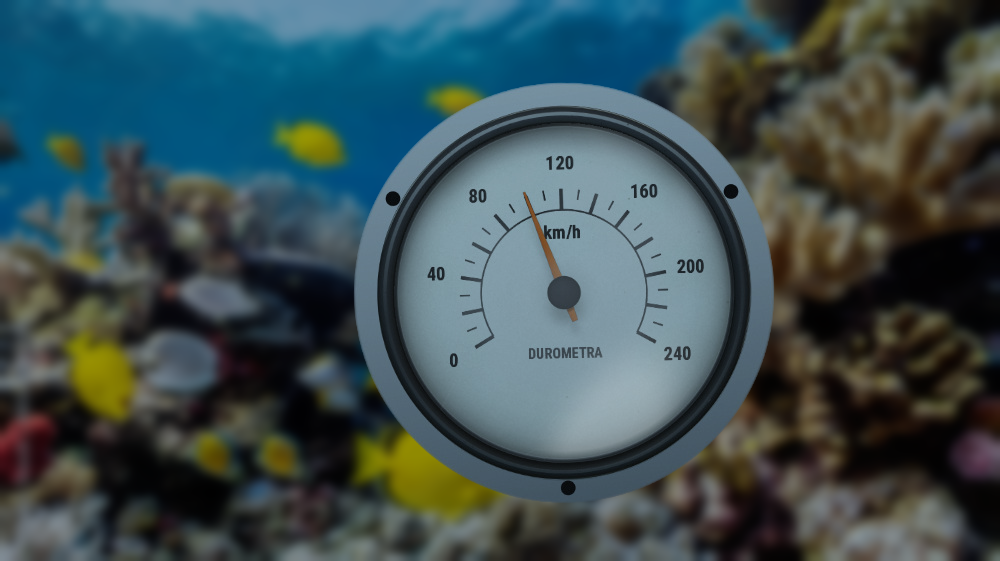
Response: km/h 100
